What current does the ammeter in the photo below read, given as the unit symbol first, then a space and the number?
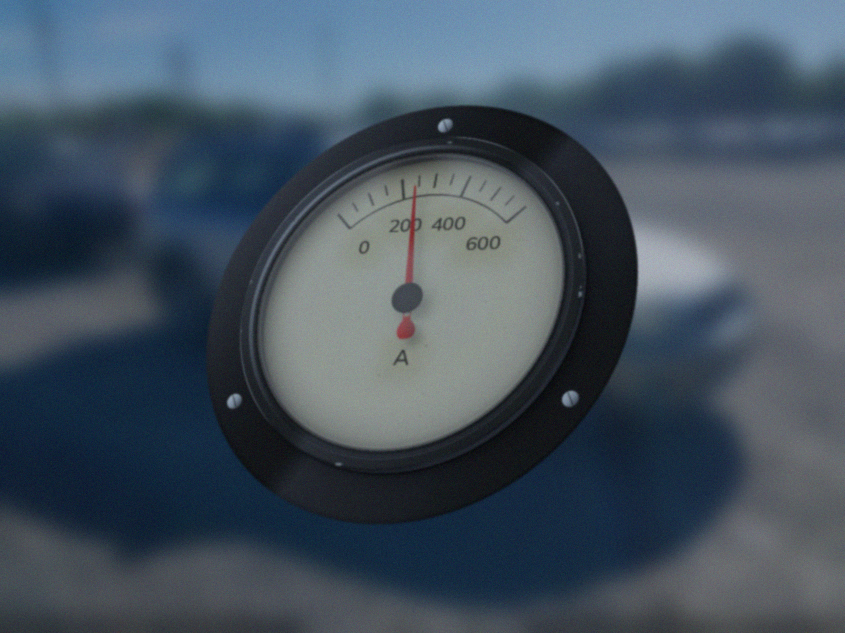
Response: A 250
